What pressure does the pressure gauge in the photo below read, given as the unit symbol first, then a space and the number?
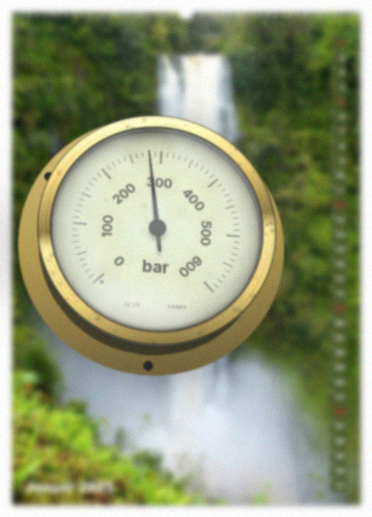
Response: bar 280
